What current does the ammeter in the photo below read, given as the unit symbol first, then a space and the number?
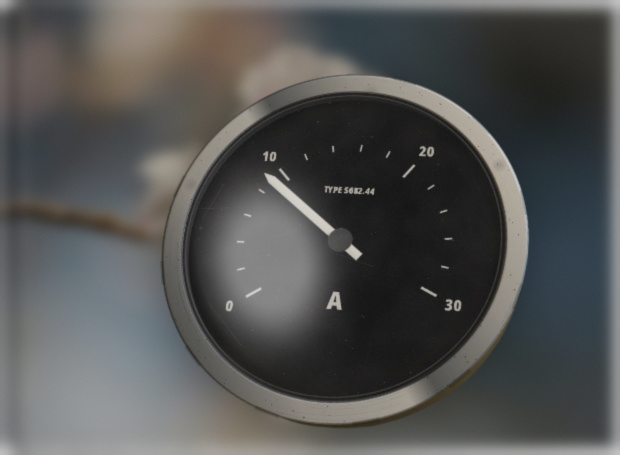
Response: A 9
